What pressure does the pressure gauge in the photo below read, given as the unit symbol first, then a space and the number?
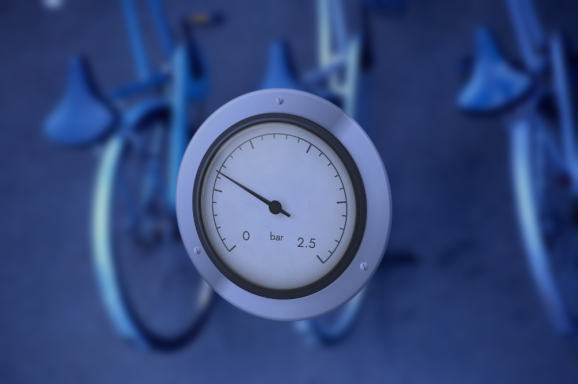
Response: bar 0.65
